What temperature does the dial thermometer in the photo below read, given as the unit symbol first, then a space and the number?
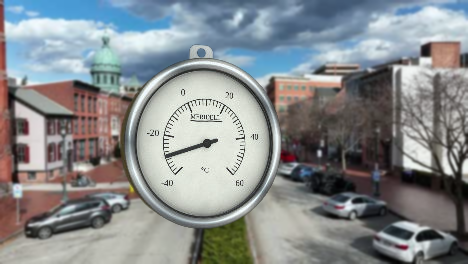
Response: °C -30
